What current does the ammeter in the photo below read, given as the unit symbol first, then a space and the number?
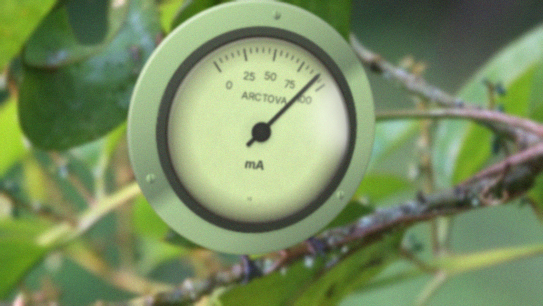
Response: mA 90
